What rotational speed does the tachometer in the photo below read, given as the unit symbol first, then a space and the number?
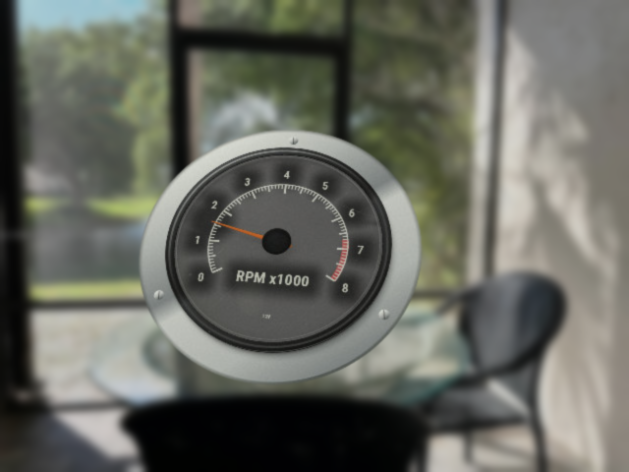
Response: rpm 1500
